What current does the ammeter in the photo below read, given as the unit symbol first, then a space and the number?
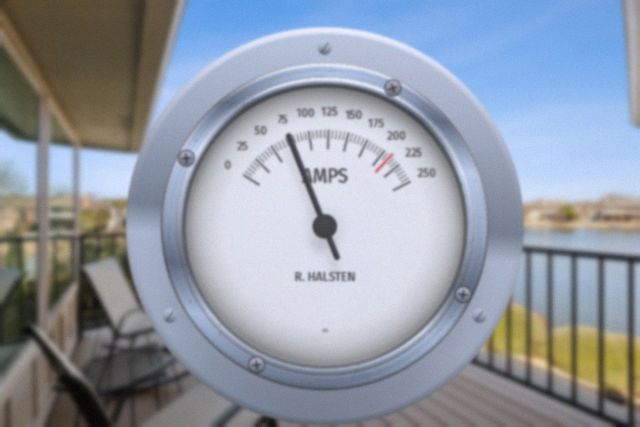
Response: A 75
